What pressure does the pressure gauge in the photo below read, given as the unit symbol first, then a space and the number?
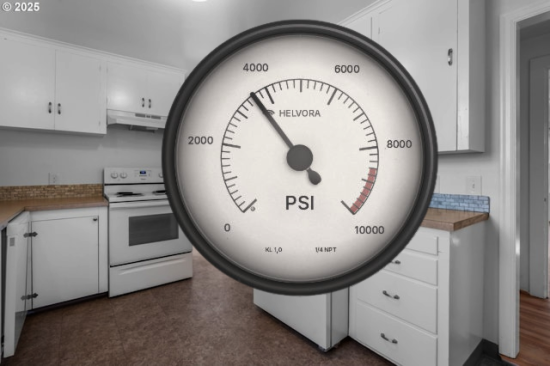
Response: psi 3600
